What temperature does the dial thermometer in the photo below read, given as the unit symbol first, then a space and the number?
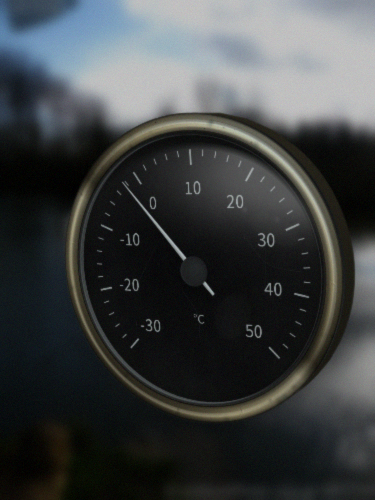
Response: °C -2
